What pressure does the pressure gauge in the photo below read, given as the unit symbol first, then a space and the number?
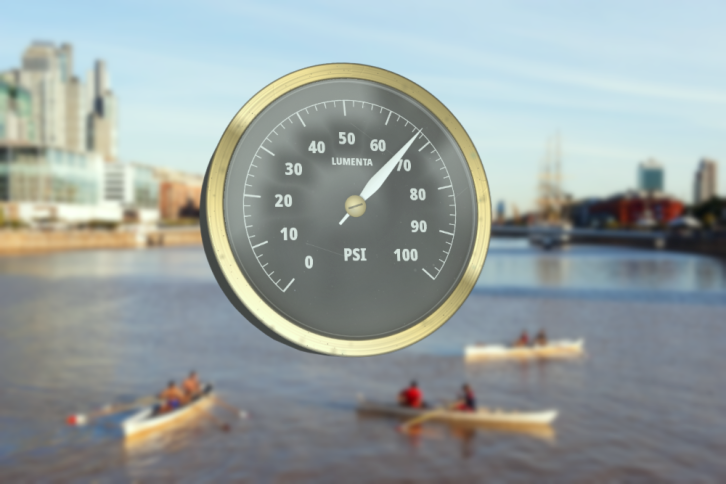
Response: psi 67
